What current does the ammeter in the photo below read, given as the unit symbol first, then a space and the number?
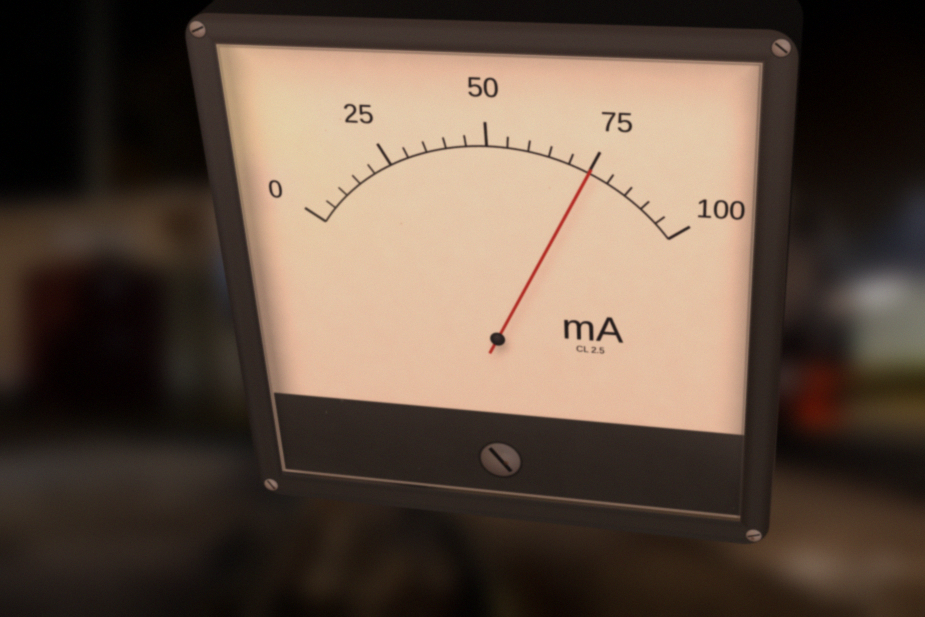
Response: mA 75
